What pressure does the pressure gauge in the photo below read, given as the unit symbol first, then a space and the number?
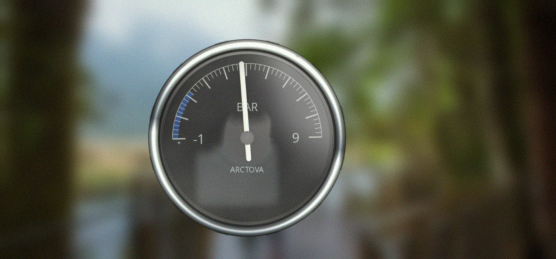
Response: bar 3.8
